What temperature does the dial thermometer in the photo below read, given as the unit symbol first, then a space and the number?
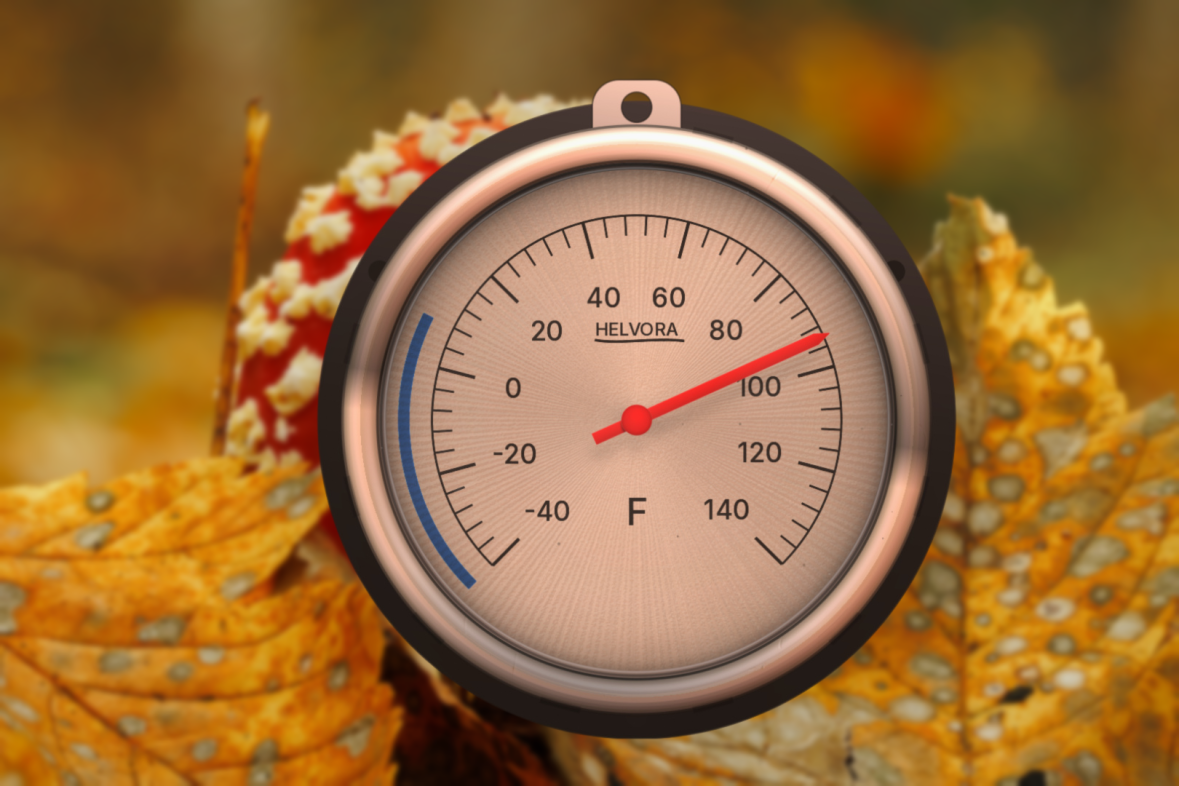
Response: °F 94
